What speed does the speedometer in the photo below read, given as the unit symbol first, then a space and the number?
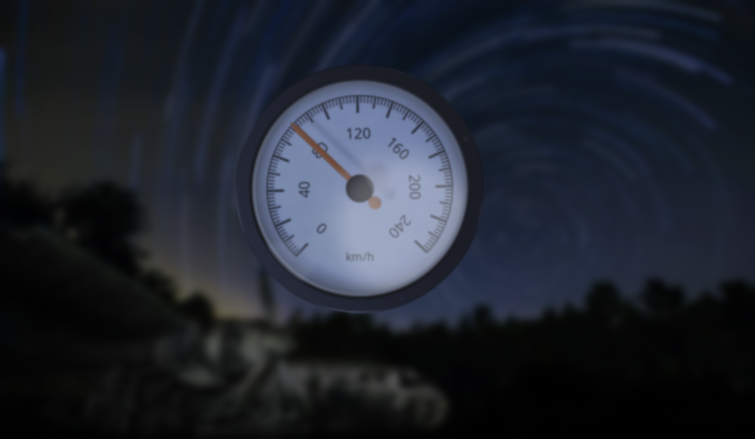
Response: km/h 80
